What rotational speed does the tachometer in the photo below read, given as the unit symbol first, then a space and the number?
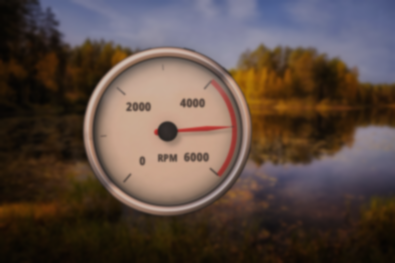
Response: rpm 5000
